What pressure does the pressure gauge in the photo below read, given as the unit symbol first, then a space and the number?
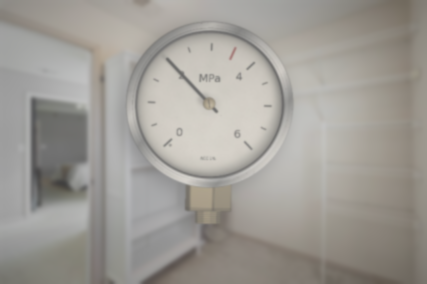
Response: MPa 2
